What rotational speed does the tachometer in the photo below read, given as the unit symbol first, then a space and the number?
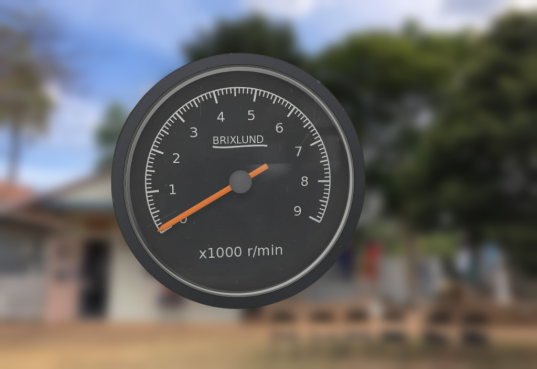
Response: rpm 100
